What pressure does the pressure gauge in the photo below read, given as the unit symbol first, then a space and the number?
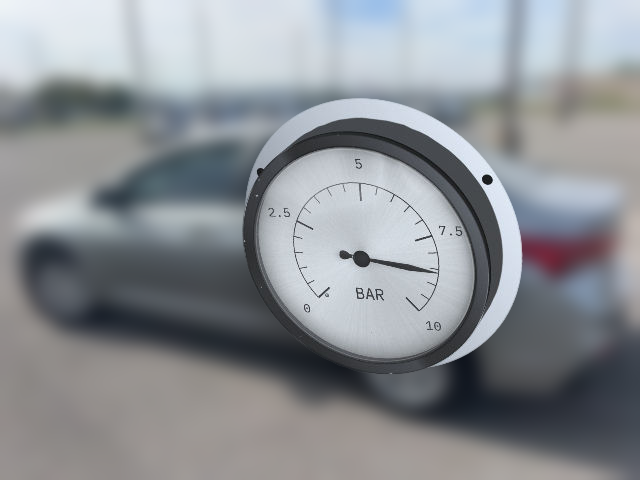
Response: bar 8.5
